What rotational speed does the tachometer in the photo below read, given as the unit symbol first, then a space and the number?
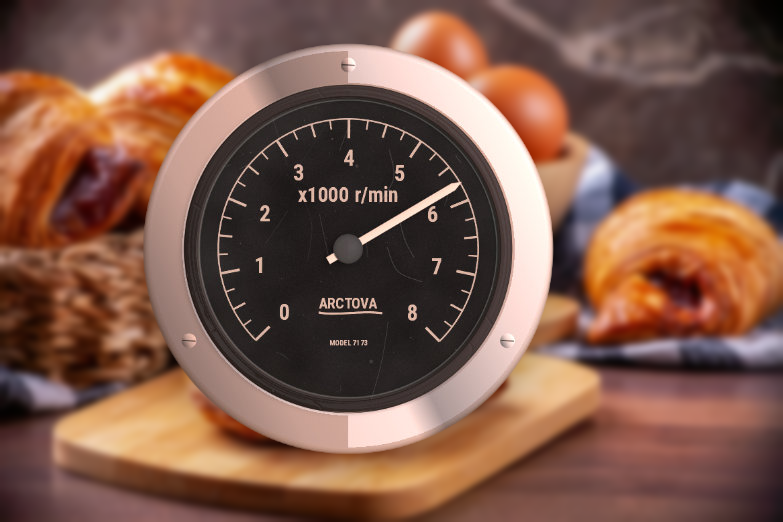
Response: rpm 5750
